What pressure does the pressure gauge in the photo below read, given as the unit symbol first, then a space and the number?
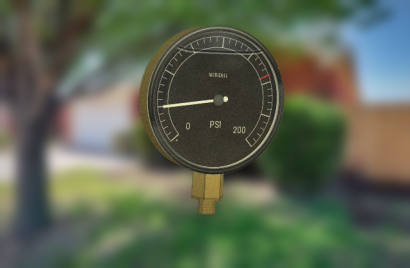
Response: psi 25
